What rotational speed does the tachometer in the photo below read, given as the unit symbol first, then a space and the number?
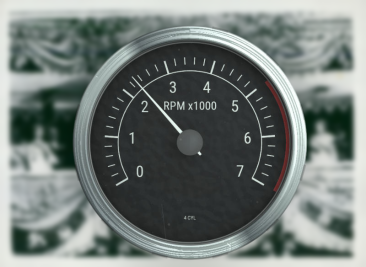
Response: rpm 2300
